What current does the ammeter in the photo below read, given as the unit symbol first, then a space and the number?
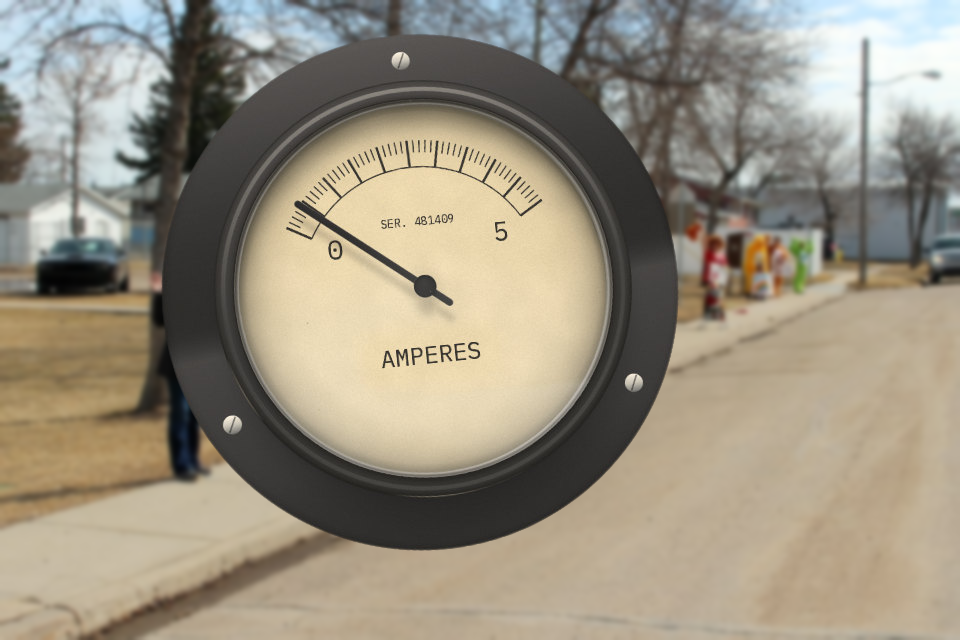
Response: A 0.4
